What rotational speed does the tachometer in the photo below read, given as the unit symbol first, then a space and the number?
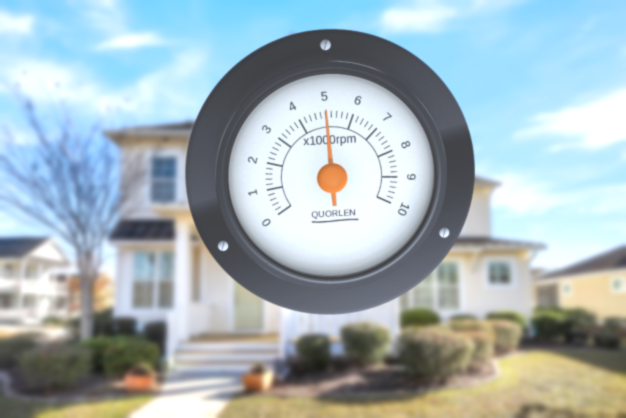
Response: rpm 5000
